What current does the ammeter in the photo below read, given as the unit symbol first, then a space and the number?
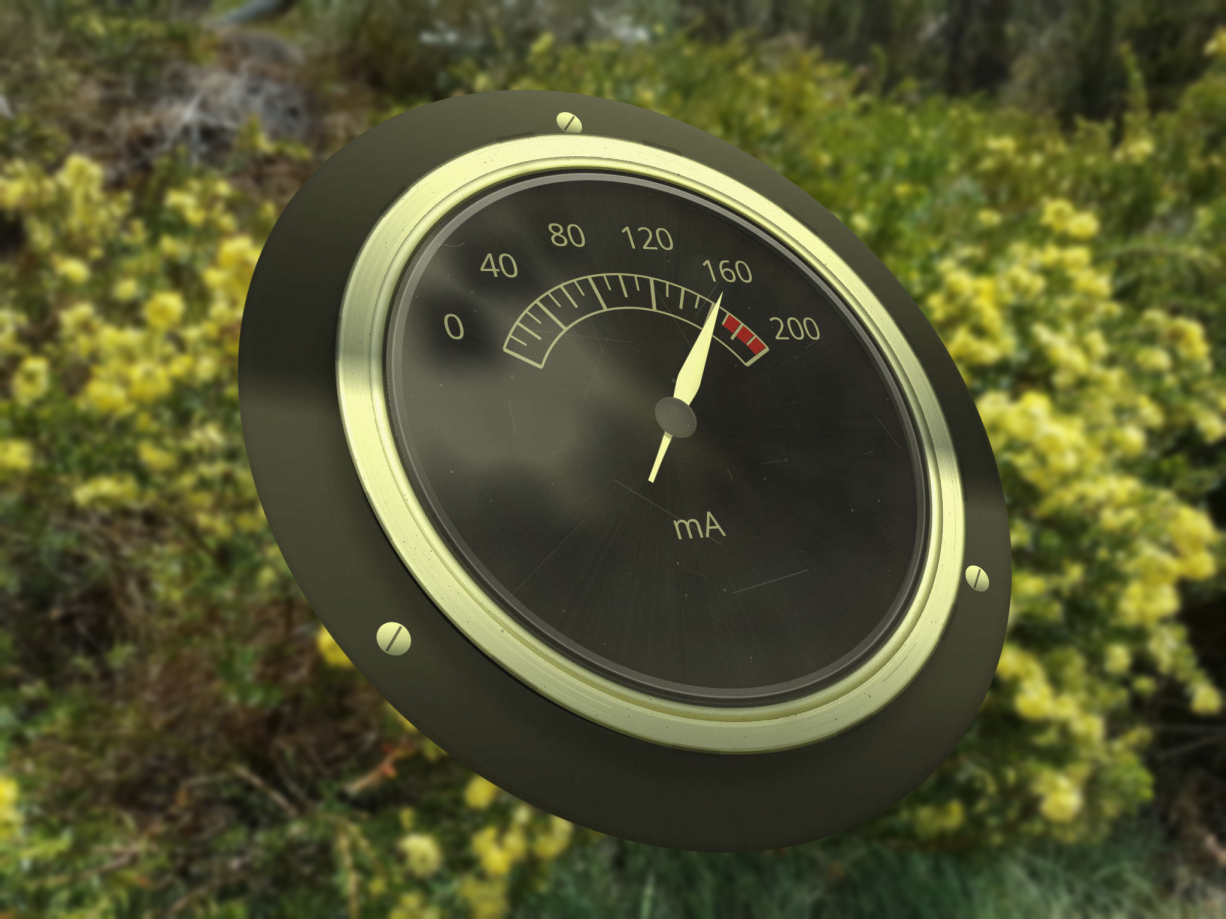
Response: mA 160
